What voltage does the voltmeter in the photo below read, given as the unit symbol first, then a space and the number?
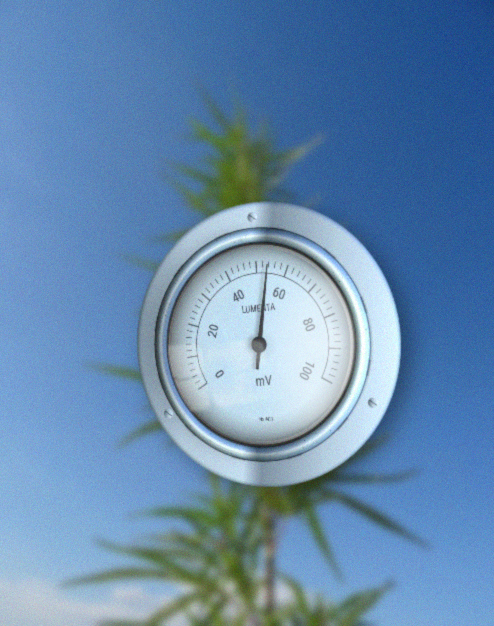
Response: mV 54
